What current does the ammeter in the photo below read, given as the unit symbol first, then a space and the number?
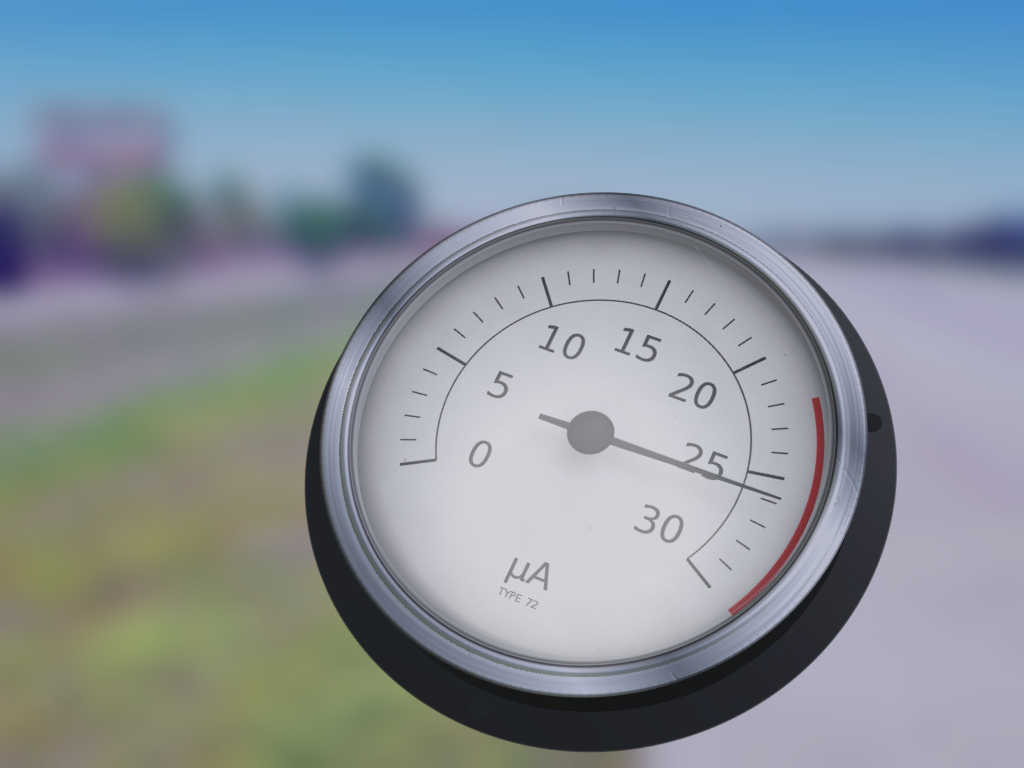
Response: µA 26
